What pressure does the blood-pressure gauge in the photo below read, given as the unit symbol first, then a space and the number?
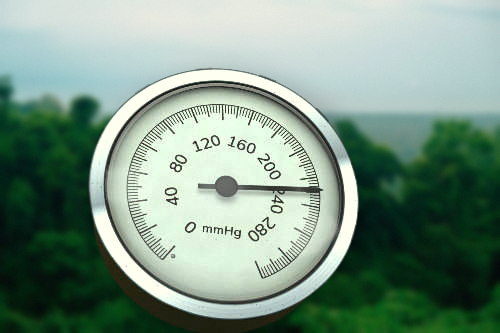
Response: mmHg 230
